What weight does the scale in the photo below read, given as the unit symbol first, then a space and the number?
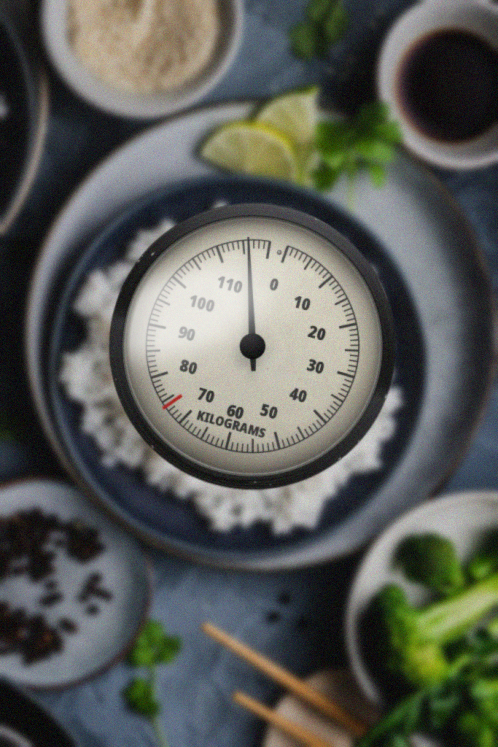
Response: kg 116
